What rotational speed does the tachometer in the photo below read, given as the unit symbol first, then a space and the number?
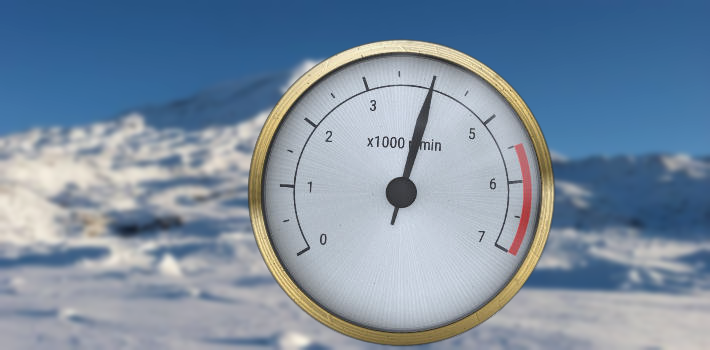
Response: rpm 4000
